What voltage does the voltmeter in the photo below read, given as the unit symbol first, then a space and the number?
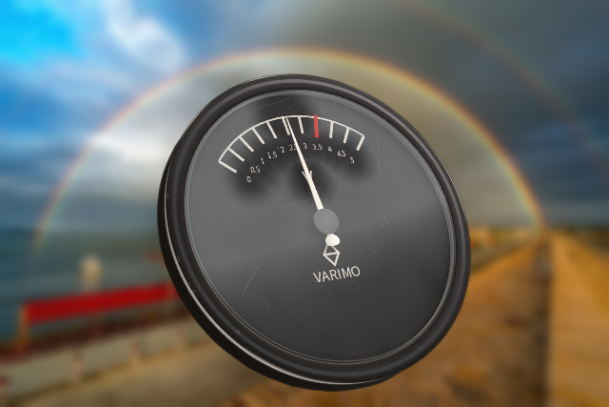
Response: V 2.5
